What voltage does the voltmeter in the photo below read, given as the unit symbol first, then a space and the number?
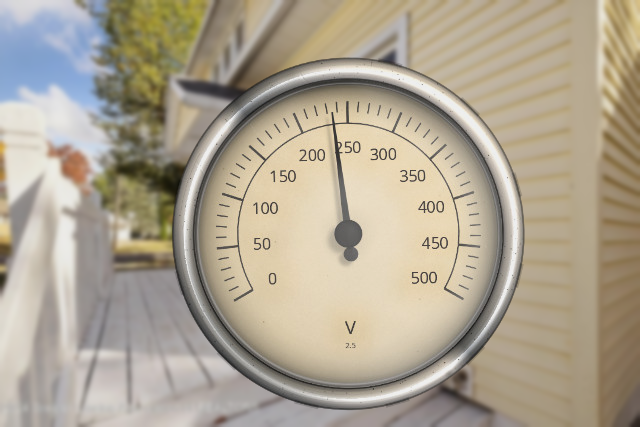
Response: V 235
